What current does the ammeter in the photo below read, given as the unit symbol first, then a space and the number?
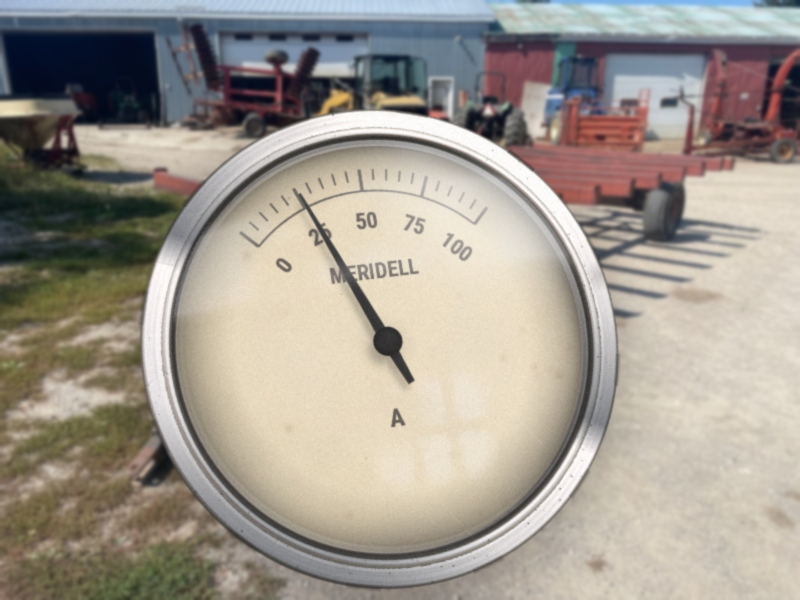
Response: A 25
